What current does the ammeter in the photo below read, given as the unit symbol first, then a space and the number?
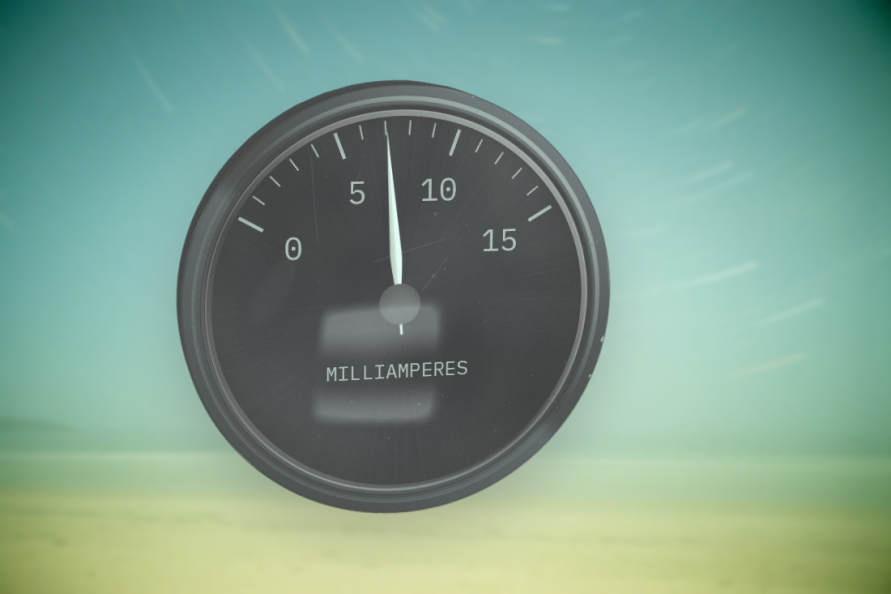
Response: mA 7
